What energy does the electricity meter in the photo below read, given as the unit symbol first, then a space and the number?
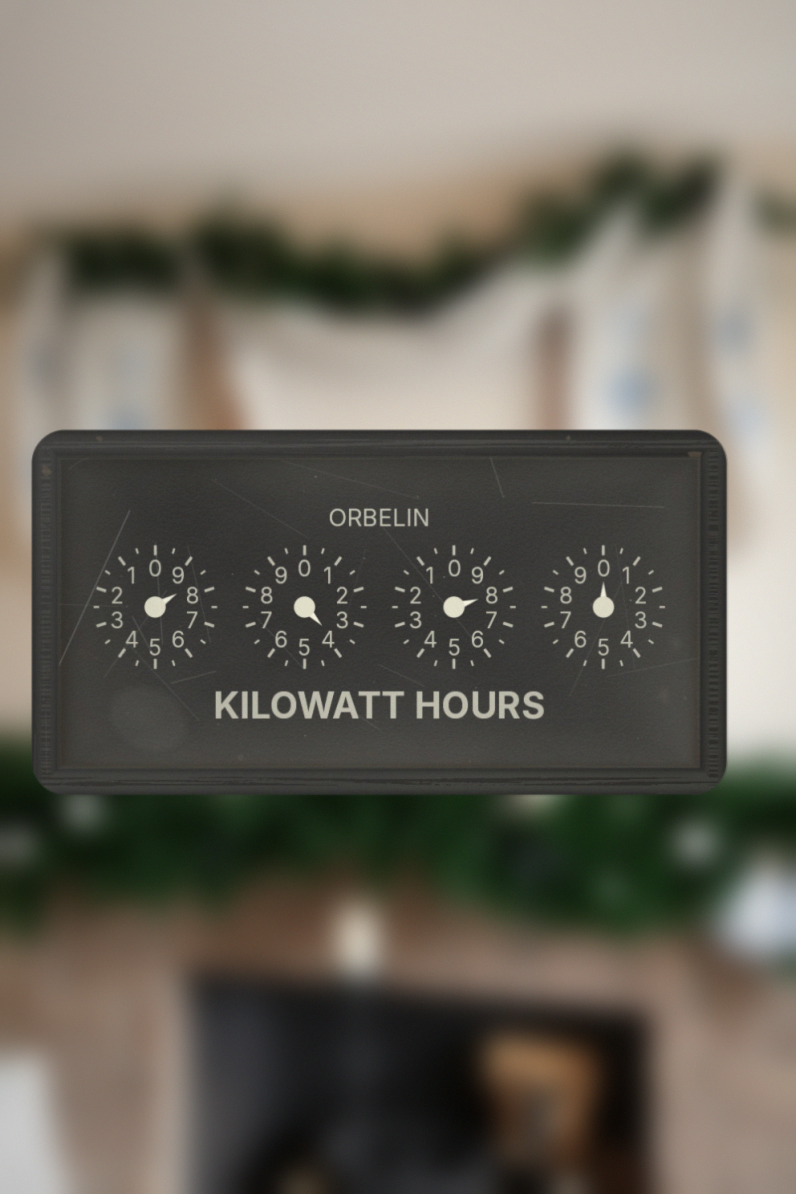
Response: kWh 8380
